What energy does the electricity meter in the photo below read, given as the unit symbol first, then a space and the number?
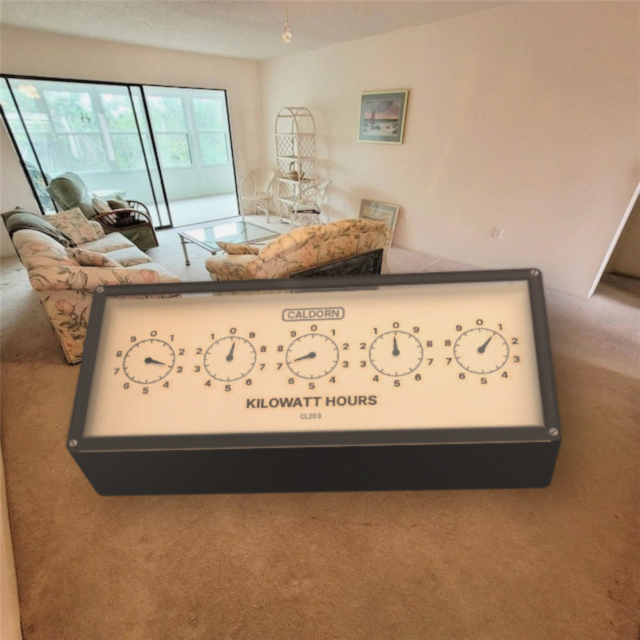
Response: kWh 29701
